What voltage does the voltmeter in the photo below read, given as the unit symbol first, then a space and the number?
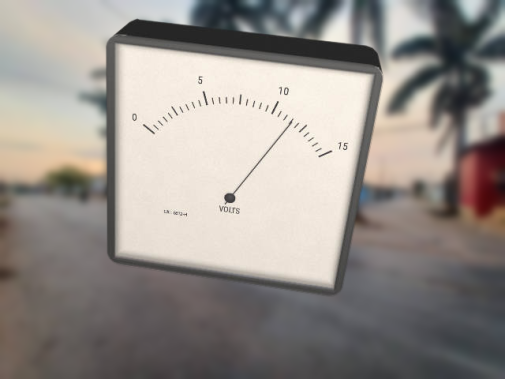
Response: V 11.5
